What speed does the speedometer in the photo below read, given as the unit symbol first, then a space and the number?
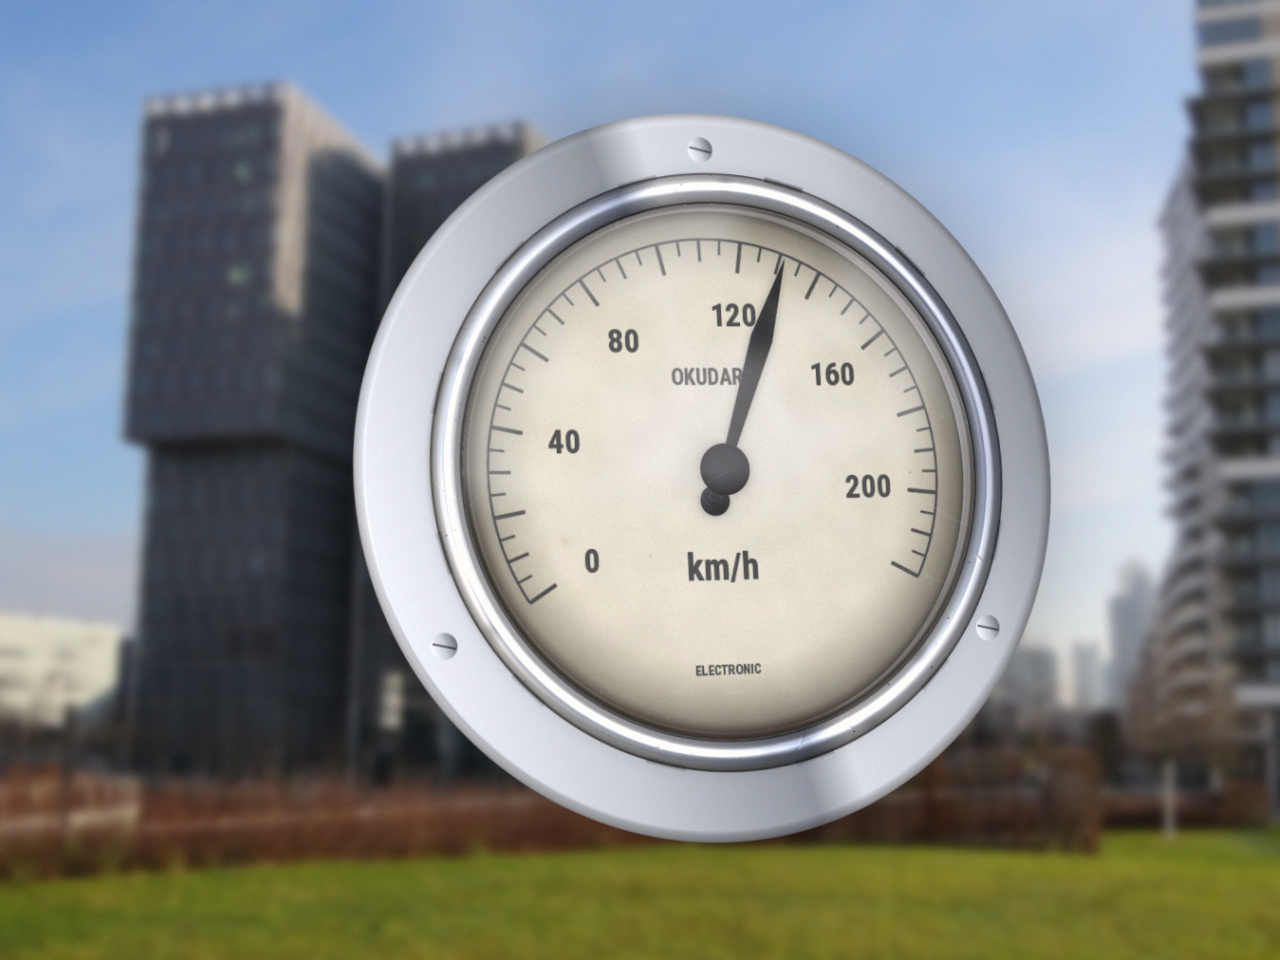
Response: km/h 130
